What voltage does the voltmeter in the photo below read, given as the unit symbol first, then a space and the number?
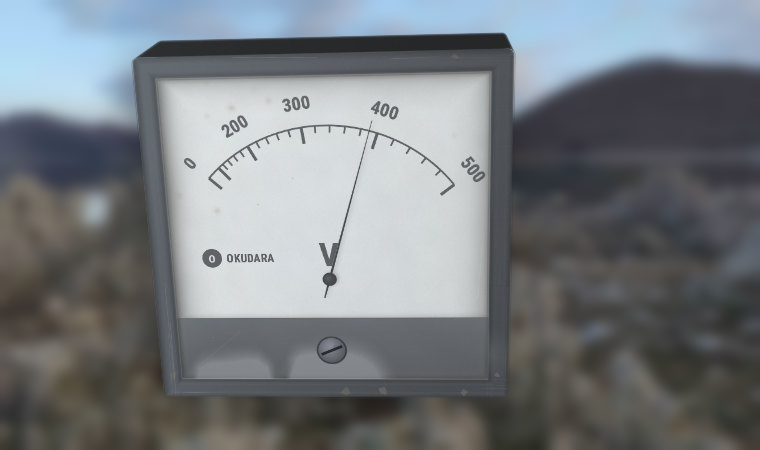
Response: V 390
